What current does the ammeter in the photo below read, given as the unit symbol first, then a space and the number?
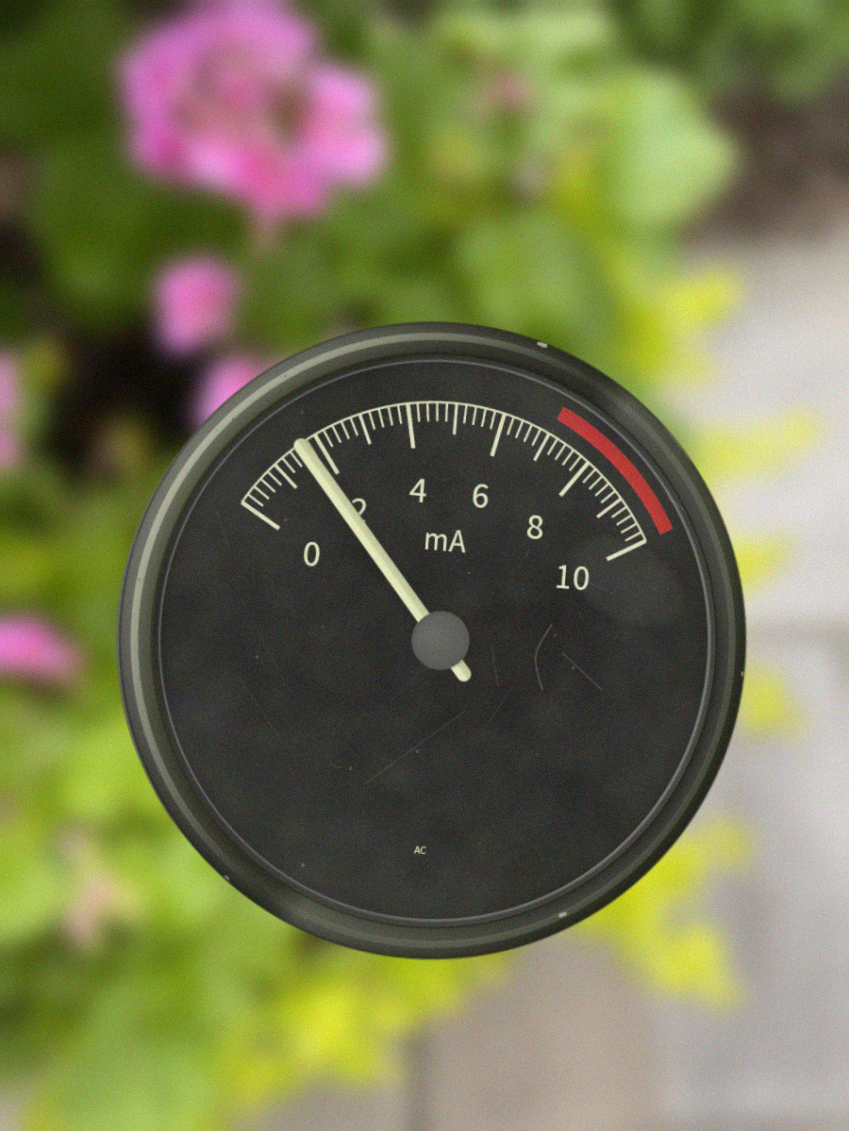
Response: mA 1.6
